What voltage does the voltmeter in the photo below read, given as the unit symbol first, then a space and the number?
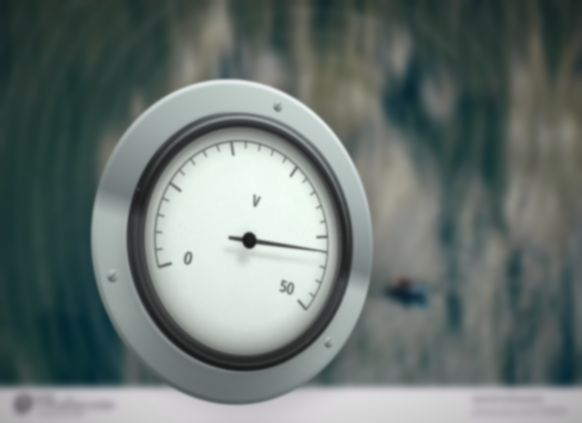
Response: V 42
